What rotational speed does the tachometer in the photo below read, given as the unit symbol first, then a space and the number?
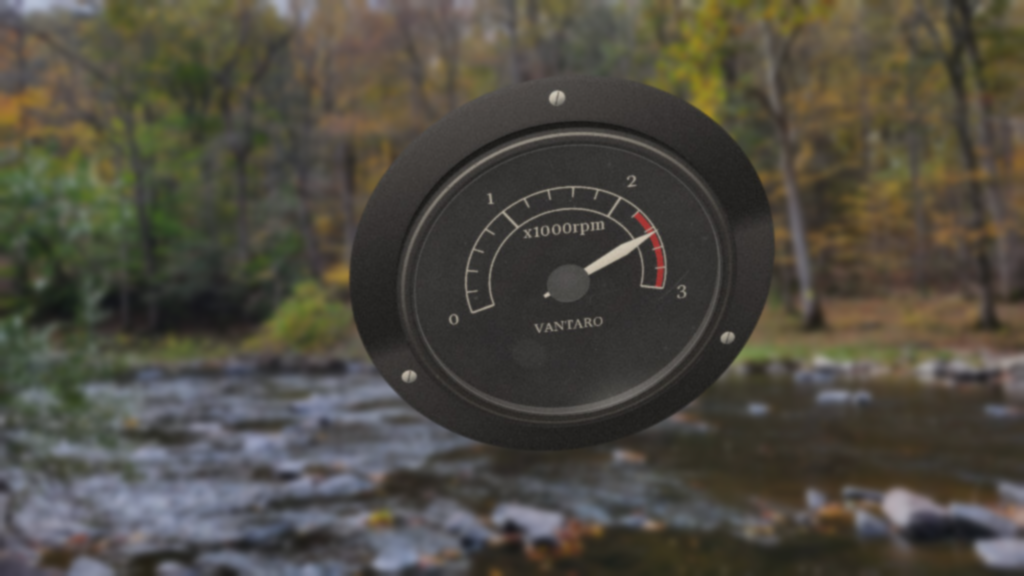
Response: rpm 2400
